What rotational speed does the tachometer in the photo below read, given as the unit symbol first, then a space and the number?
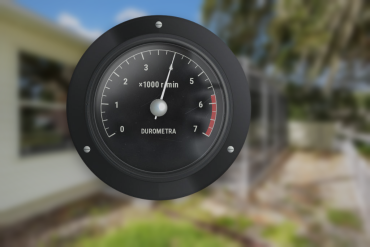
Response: rpm 4000
